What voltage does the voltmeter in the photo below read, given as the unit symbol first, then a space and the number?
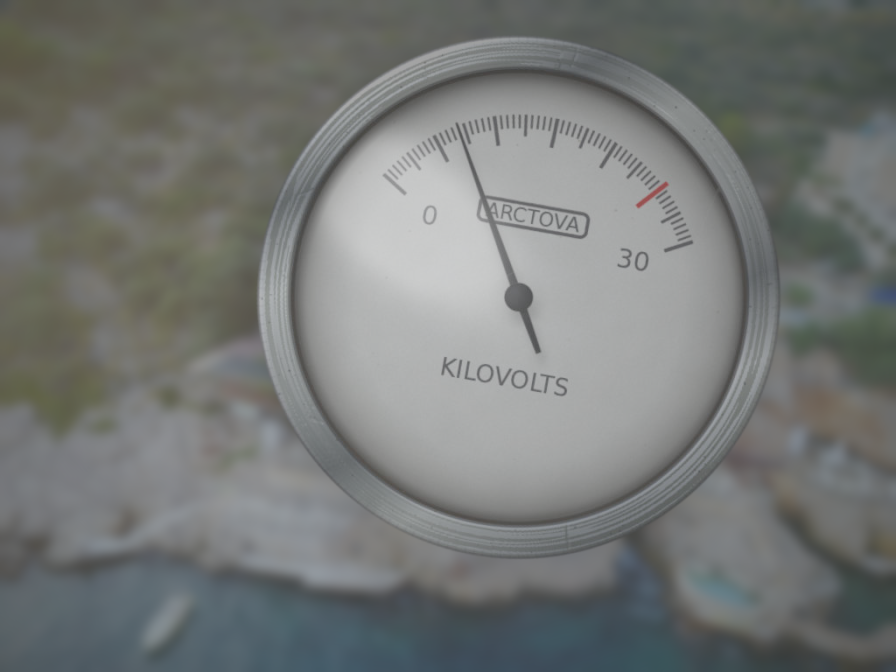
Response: kV 7
